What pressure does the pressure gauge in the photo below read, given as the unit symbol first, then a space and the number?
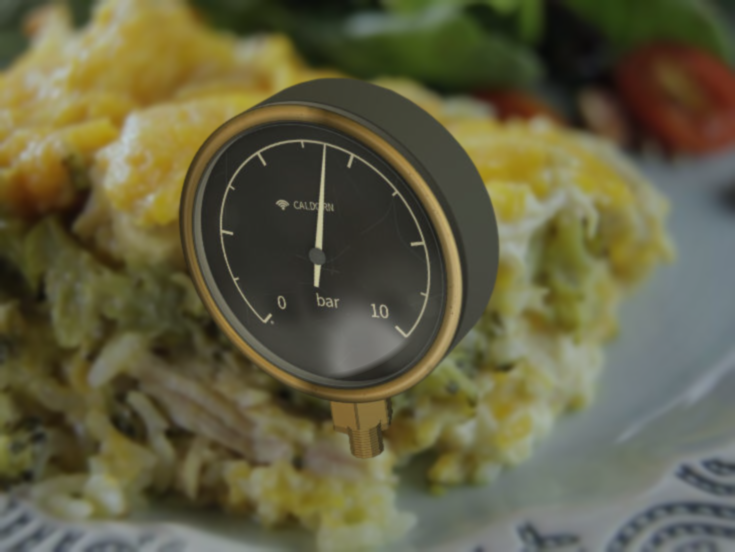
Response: bar 5.5
